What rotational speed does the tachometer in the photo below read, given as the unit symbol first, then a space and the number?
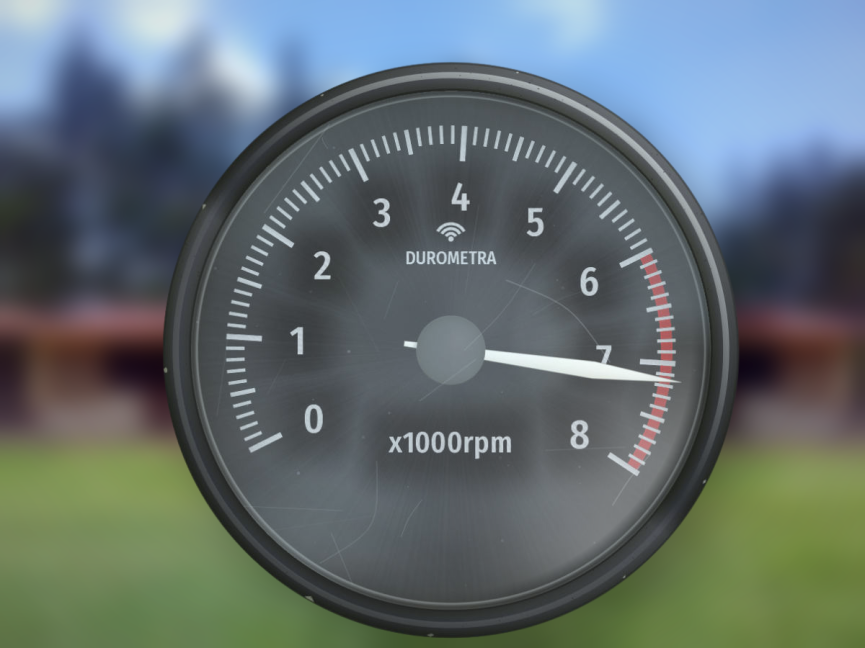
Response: rpm 7150
